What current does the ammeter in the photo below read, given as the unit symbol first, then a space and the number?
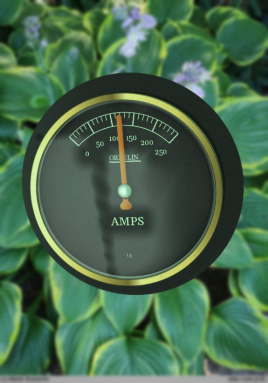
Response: A 120
